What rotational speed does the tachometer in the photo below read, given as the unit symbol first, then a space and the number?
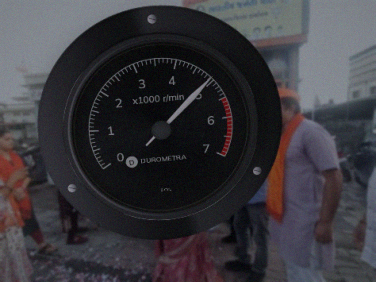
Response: rpm 4900
